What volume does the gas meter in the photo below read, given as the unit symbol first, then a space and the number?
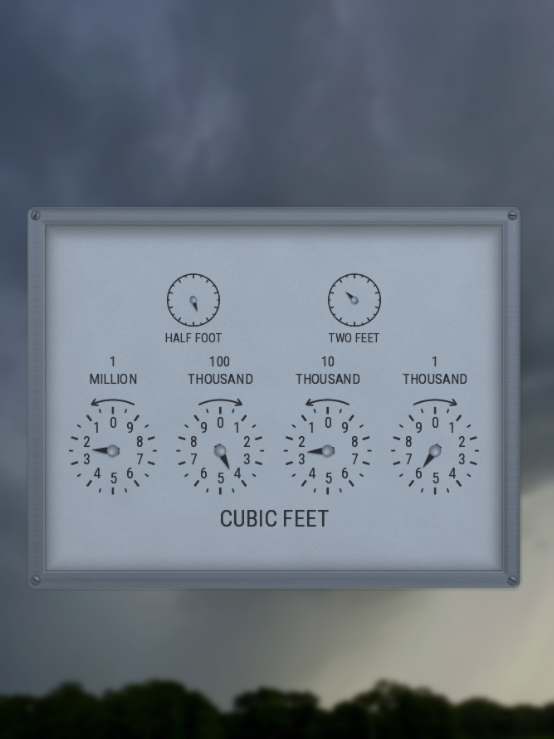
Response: ft³ 242600
